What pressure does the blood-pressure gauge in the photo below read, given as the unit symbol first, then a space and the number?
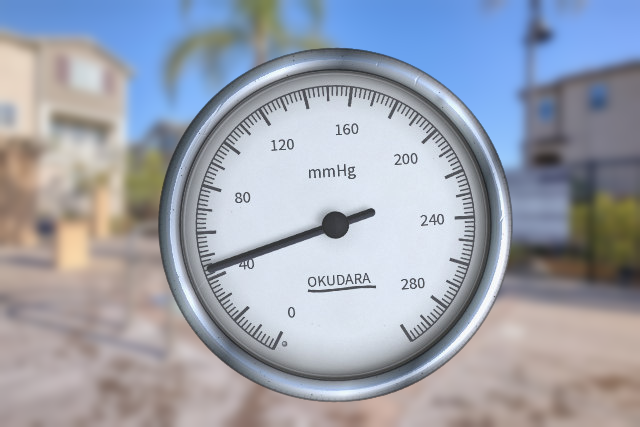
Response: mmHg 44
